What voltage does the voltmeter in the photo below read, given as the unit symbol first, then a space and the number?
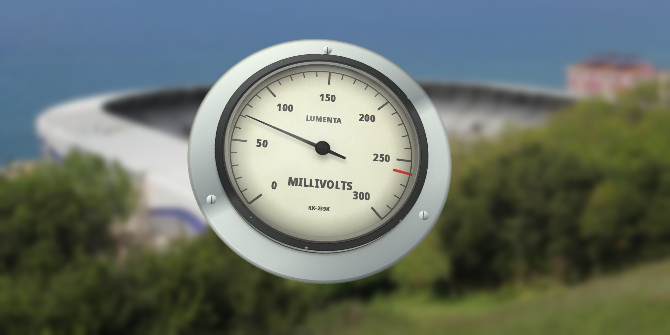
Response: mV 70
